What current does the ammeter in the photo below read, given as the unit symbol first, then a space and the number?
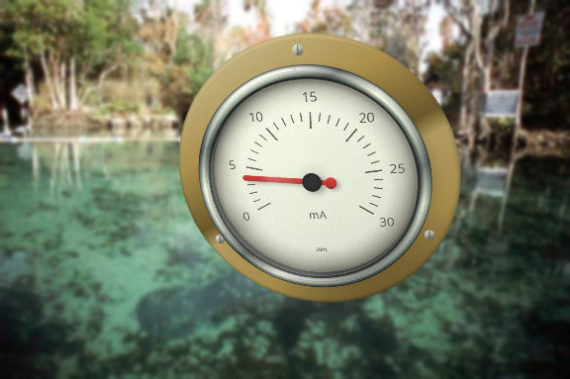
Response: mA 4
